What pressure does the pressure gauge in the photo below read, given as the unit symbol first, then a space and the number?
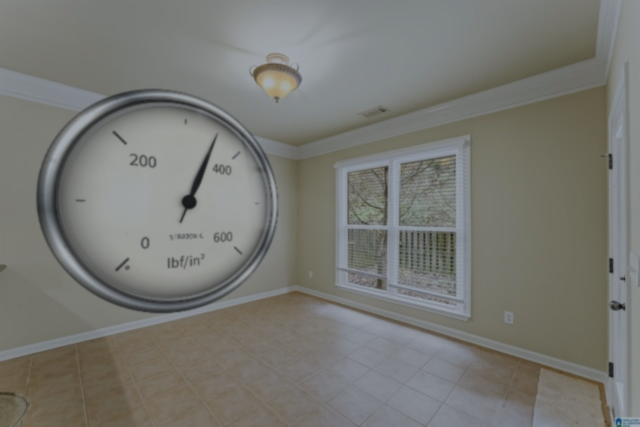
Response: psi 350
